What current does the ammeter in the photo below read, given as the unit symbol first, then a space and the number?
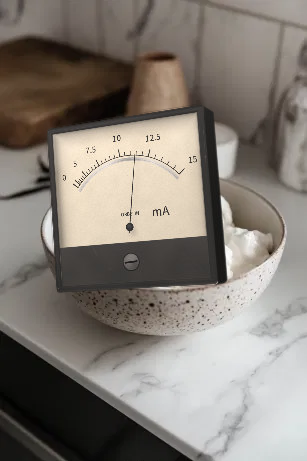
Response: mA 11.5
